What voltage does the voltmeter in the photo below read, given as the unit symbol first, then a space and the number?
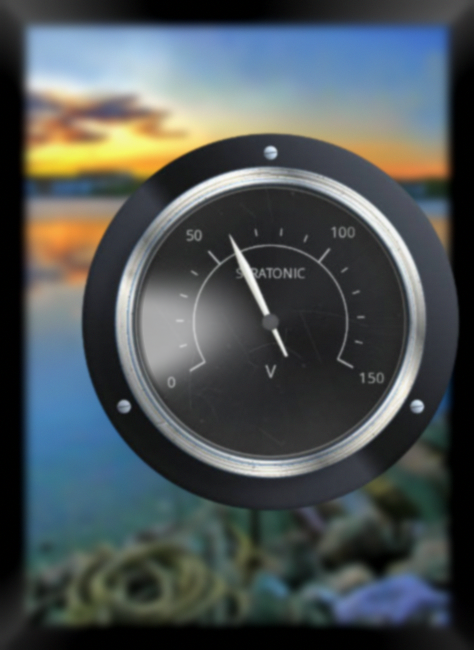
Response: V 60
